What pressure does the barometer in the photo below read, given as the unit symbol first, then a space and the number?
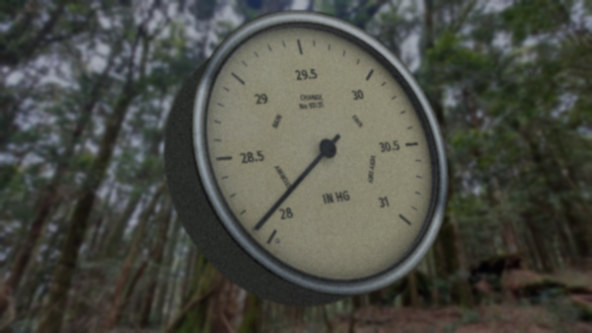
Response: inHg 28.1
